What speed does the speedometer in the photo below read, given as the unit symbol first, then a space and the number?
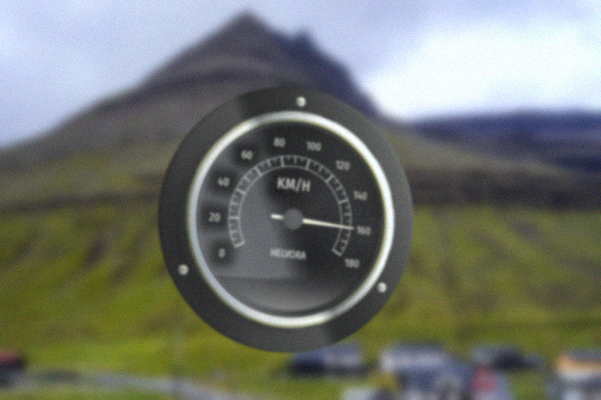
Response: km/h 160
